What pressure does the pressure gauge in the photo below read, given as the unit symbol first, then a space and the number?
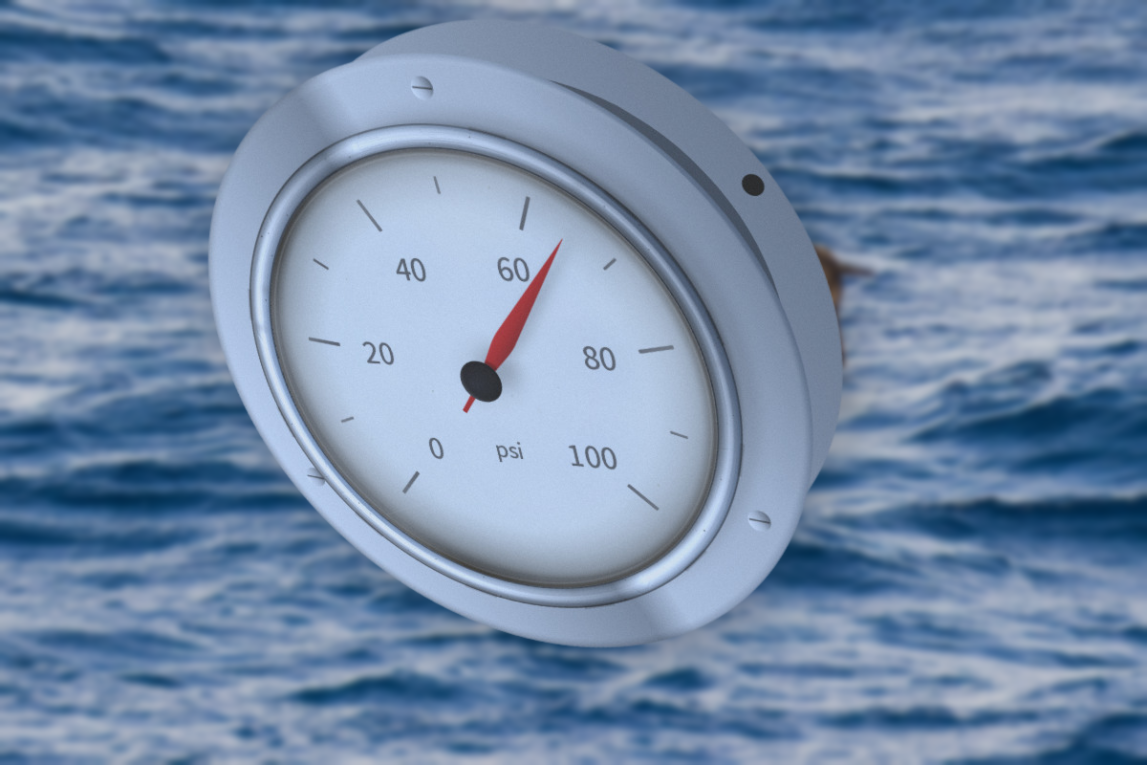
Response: psi 65
